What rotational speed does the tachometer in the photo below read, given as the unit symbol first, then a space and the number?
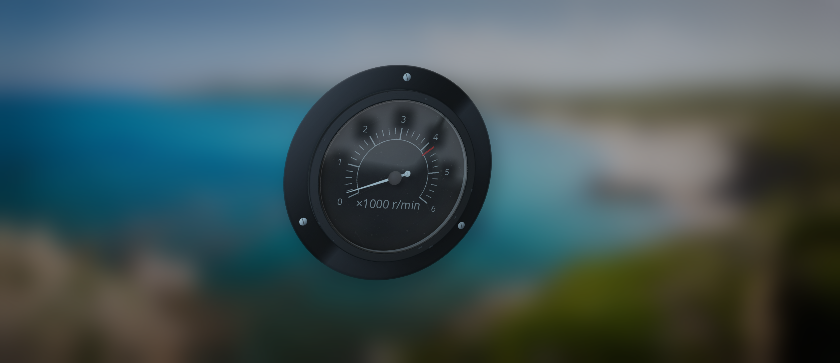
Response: rpm 200
